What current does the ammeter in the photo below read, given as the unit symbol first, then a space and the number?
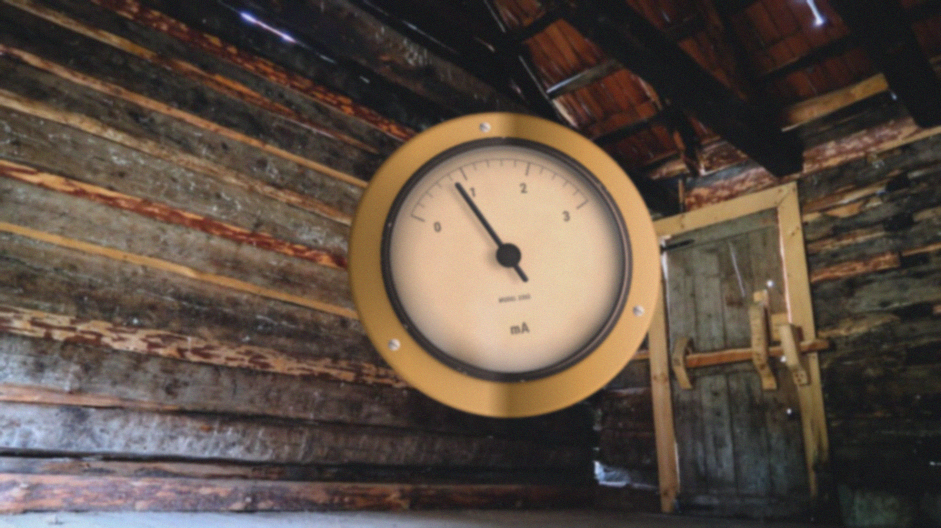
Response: mA 0.8
